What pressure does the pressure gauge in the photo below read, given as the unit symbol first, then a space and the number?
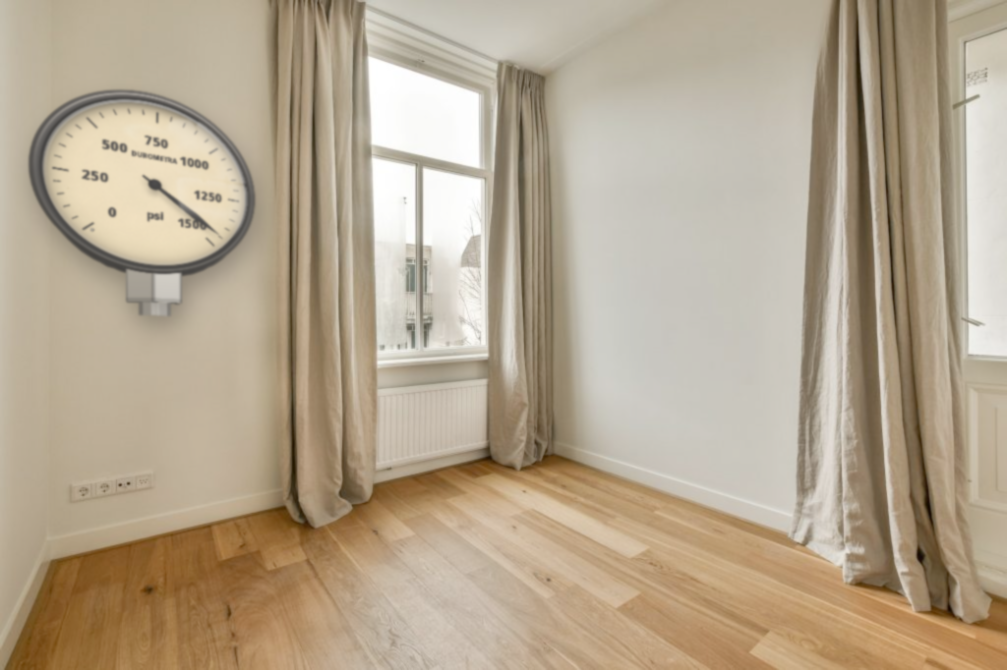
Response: psi 1450
